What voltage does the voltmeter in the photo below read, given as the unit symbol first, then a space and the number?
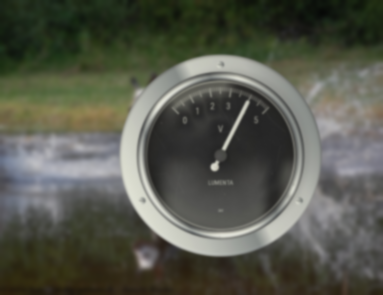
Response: V 4
